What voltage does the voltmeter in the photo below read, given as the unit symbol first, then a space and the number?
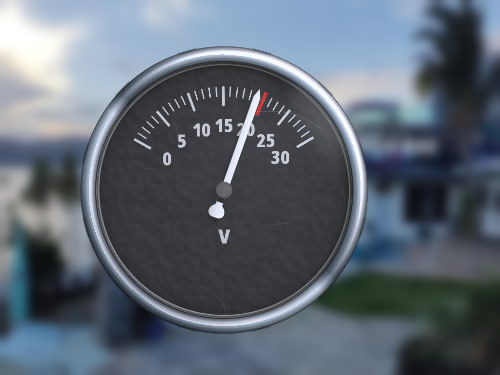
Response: V 20
